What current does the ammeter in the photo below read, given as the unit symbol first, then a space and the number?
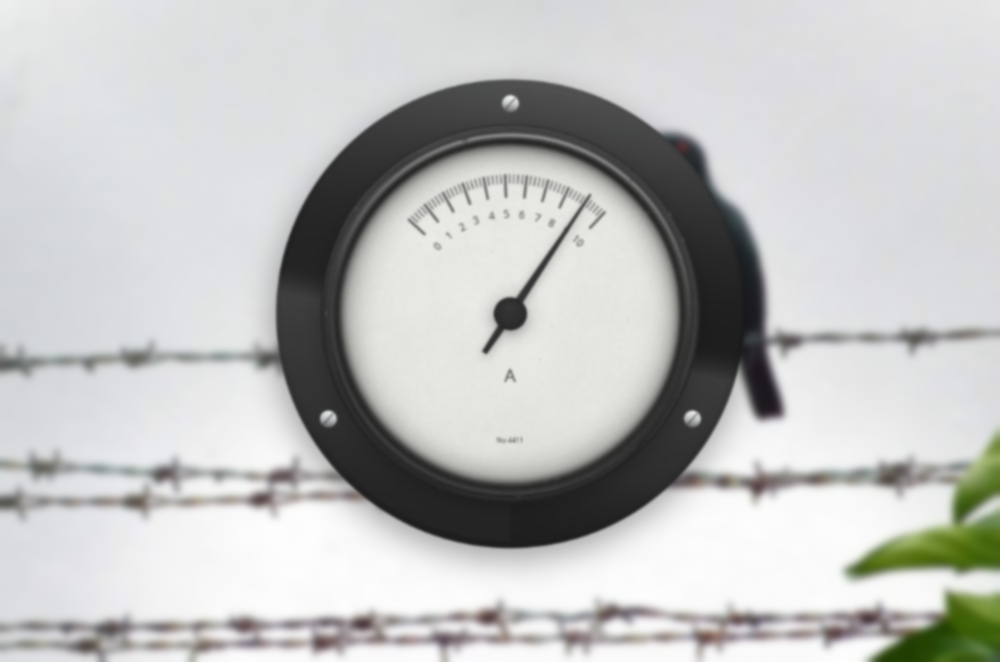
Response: A 9
